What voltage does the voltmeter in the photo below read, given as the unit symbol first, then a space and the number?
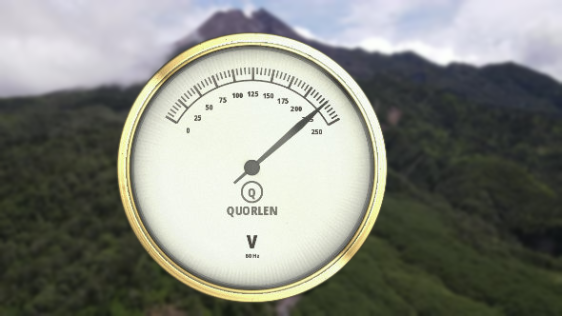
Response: V 225
